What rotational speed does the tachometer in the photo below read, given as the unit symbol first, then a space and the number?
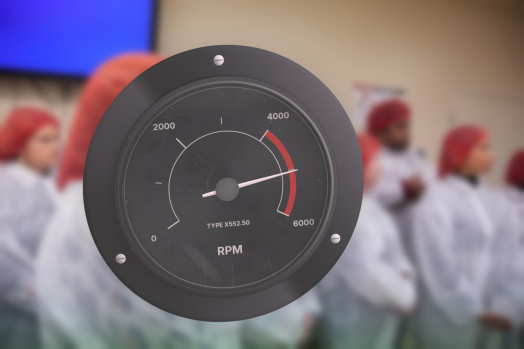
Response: rpm 5000
